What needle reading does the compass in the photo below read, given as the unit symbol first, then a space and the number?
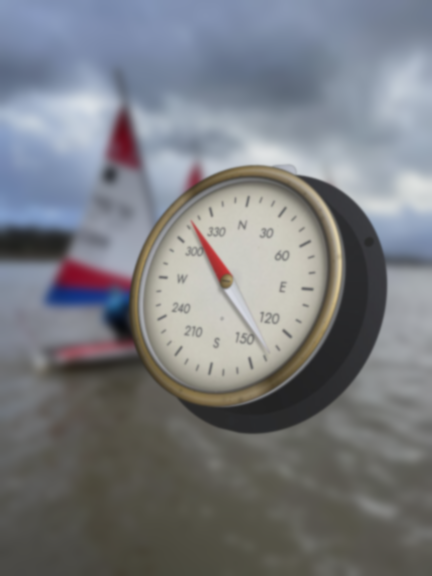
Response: ° 315
